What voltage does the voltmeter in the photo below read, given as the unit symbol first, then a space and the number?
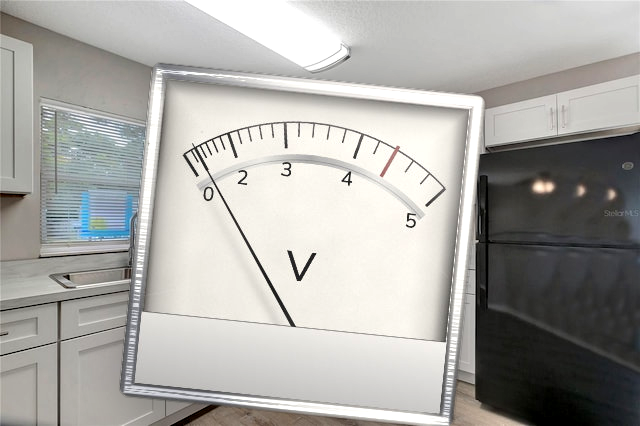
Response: V 1
